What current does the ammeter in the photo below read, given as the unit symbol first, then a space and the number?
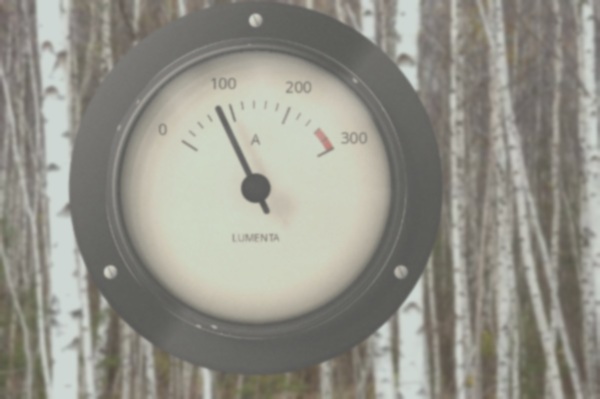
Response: A 80
